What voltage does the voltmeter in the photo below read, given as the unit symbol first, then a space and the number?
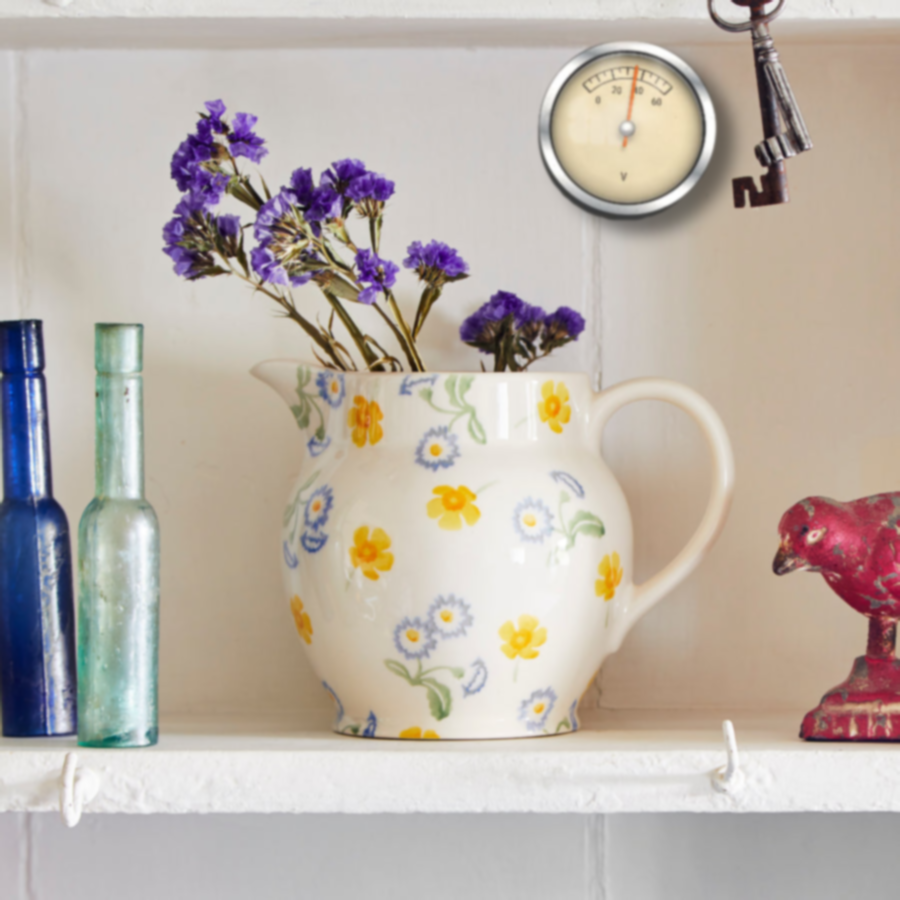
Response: V 35
